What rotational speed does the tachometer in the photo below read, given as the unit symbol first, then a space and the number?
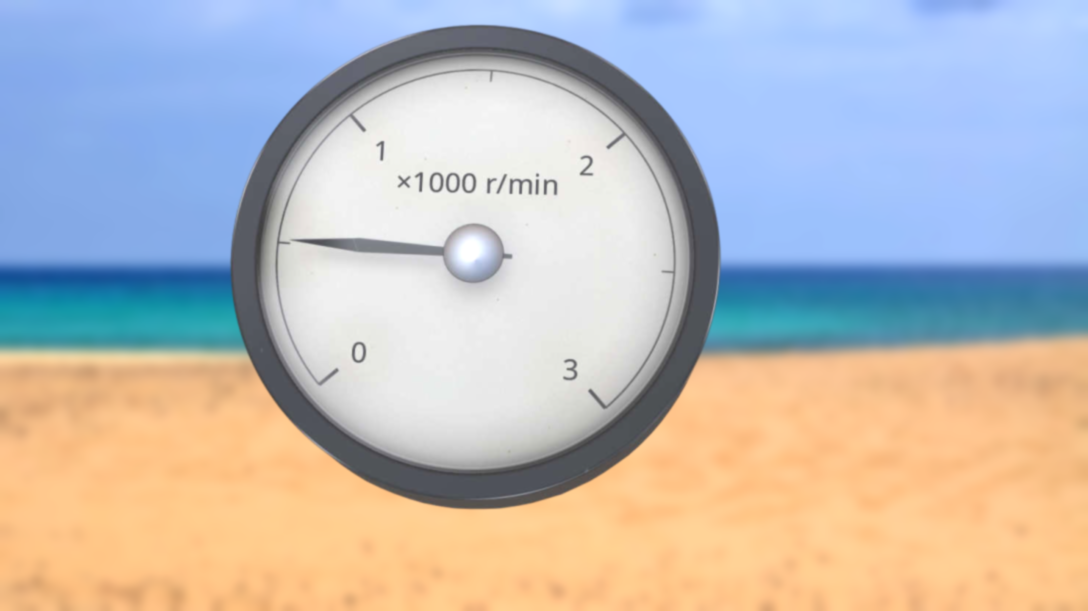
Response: rpm 500
